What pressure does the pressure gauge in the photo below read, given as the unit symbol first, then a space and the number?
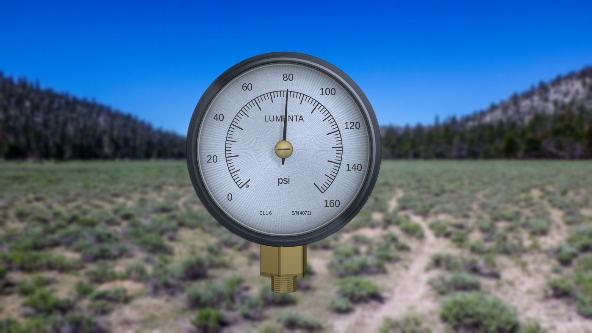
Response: psi 80
